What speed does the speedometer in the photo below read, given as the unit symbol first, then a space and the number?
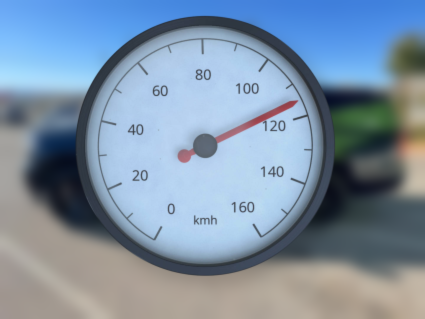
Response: km/h 115
